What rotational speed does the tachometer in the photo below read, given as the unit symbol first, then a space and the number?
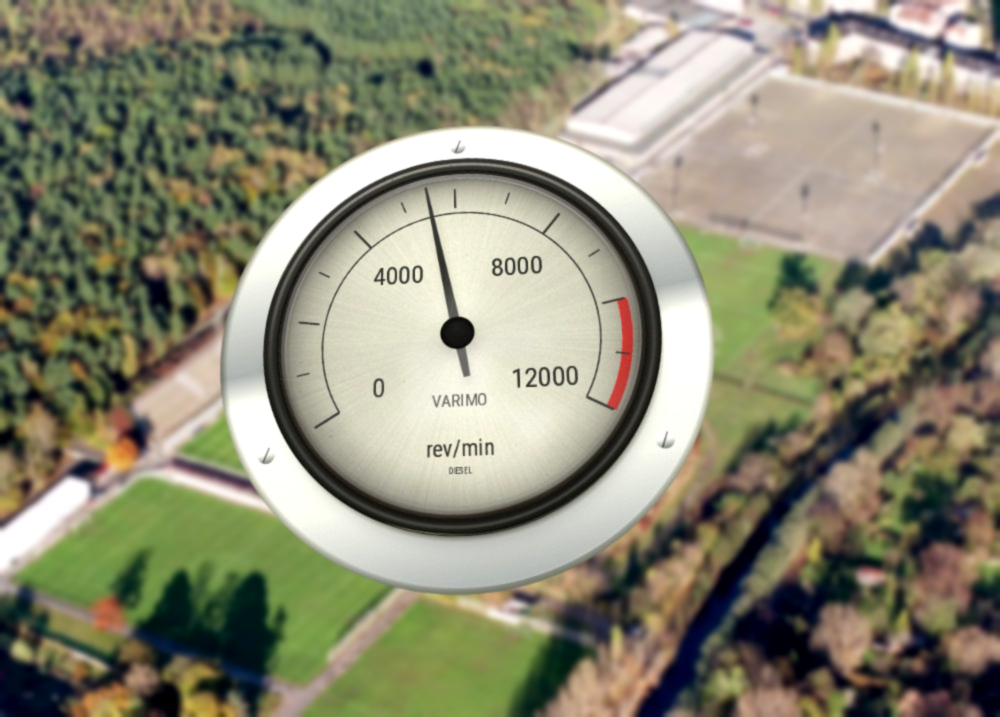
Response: rpm 5500
